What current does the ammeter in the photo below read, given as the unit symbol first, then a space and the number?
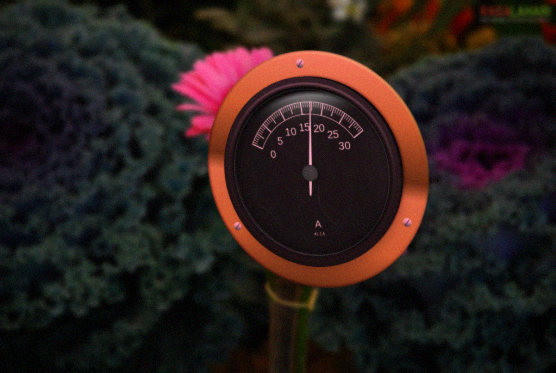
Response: A 17.5
